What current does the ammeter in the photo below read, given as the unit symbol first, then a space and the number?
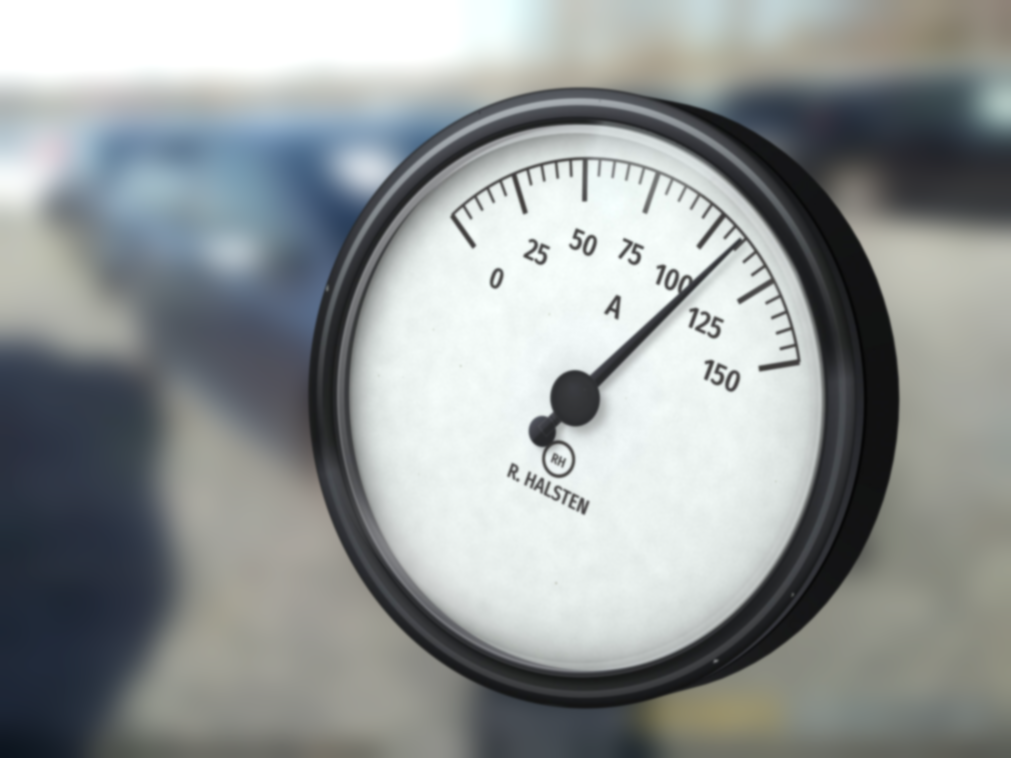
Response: A 110
